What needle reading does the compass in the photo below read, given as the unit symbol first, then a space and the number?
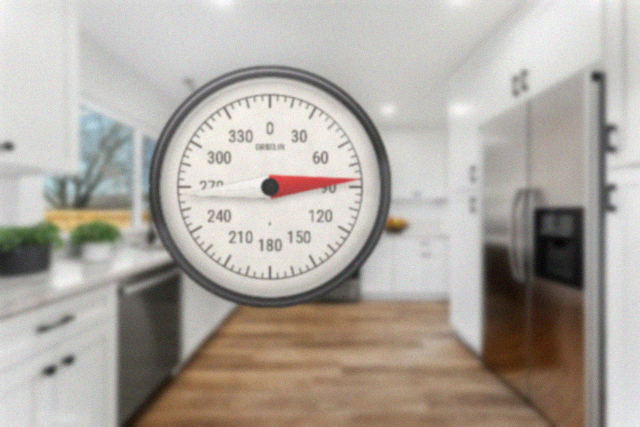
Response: ° 85
